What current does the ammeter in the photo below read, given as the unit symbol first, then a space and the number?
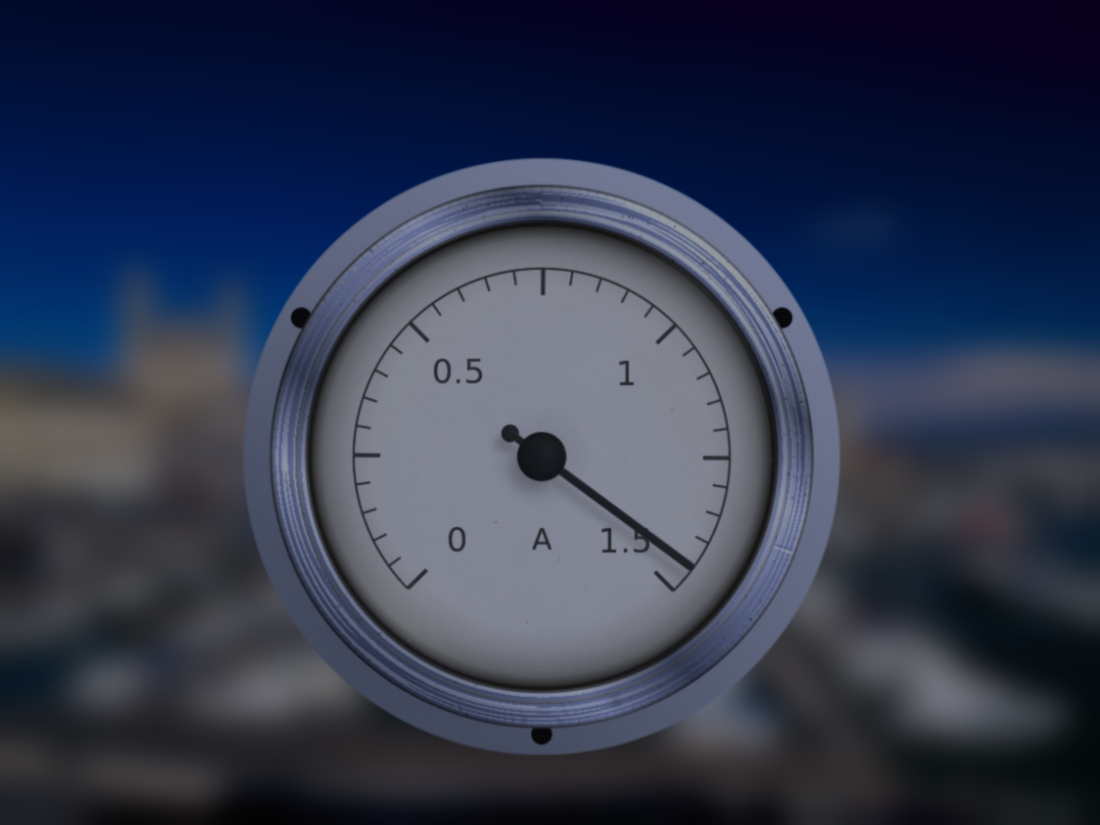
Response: A 1.45
